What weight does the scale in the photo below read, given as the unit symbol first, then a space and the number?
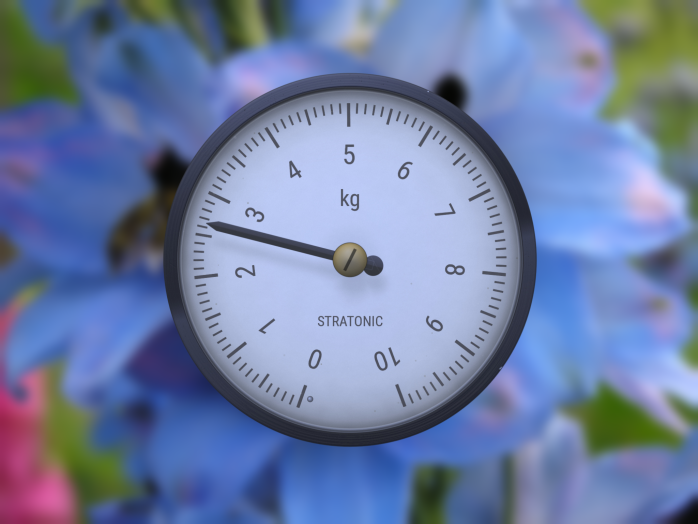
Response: kg 2.65
